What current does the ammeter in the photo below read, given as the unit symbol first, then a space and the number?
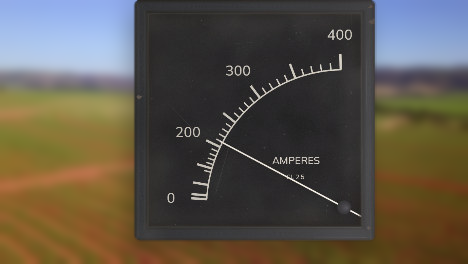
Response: A 210
